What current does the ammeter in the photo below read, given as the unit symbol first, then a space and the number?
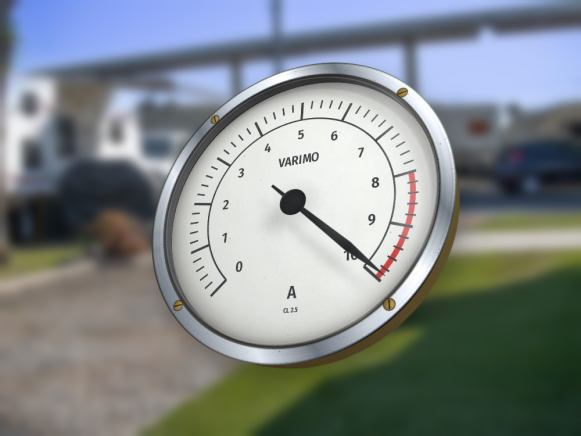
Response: A 9.9
